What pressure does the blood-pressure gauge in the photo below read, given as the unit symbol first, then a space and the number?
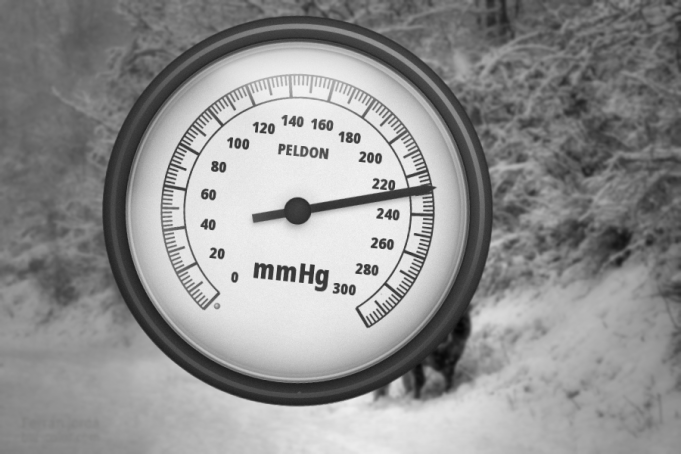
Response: mmHg 228
